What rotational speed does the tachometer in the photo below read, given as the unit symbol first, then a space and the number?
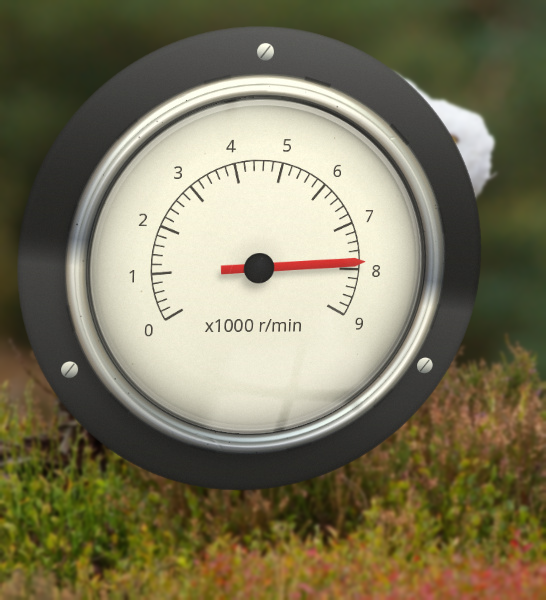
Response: rpm 7800
